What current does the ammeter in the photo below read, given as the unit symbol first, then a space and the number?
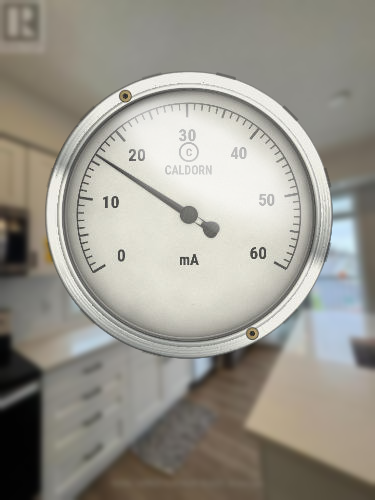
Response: mA 16
